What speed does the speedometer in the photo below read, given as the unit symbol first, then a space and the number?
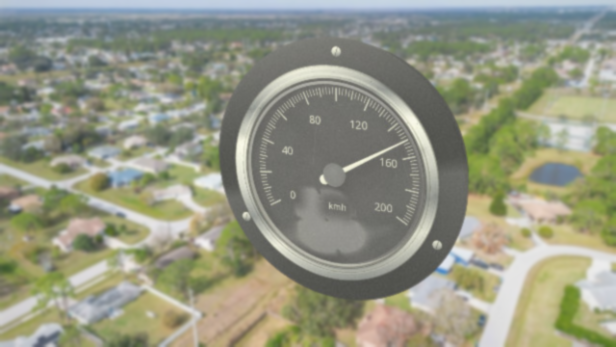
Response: km/h 150
